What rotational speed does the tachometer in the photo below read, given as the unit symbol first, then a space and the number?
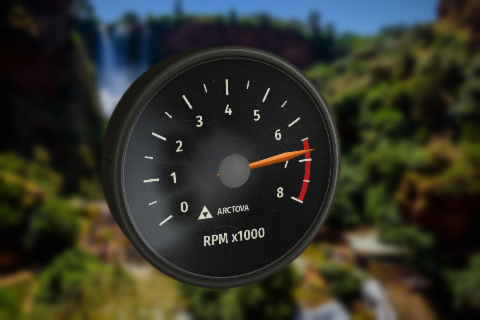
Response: rpm 6750
